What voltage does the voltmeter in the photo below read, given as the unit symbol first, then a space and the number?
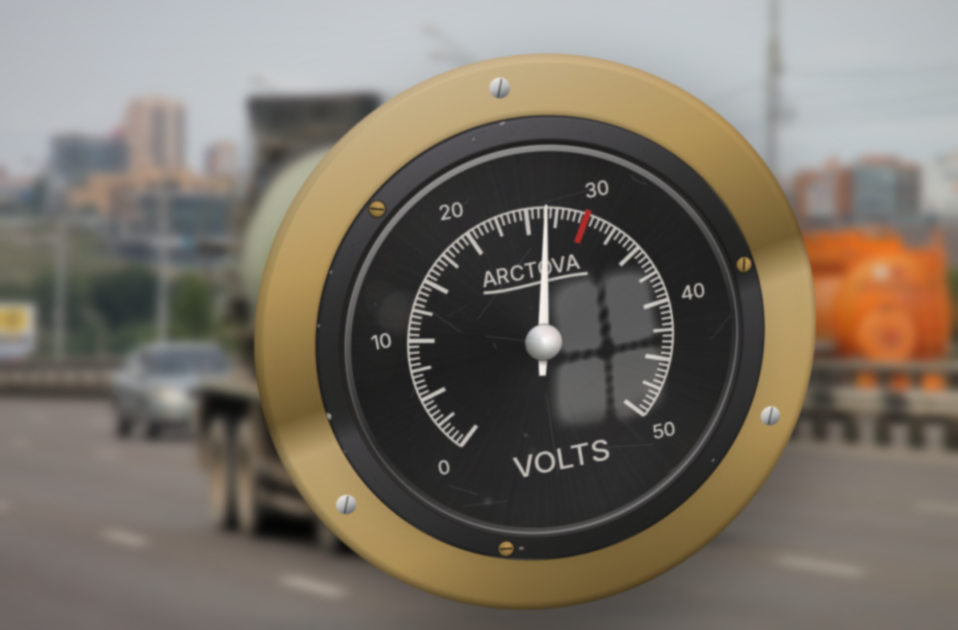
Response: V 26.5
